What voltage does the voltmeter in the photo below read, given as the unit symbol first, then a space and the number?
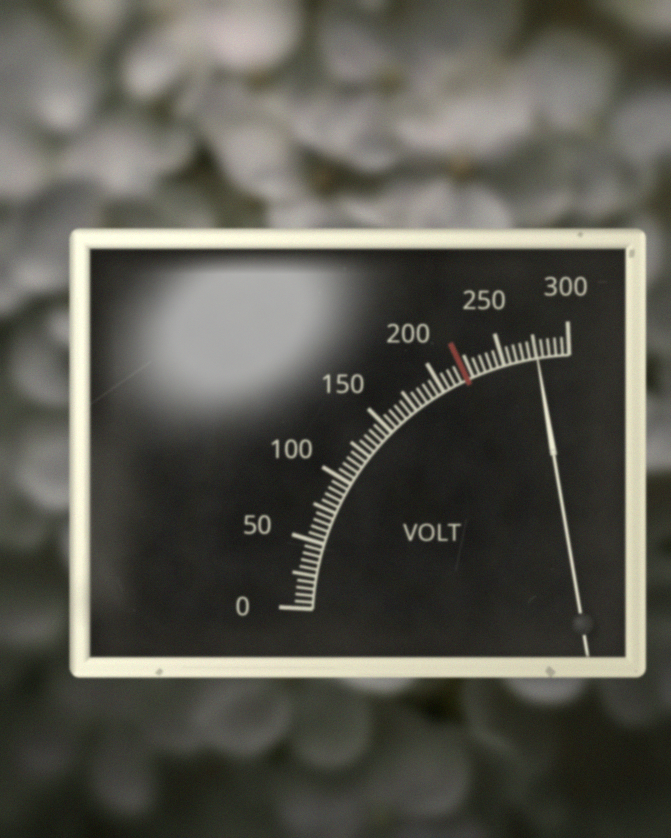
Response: V 275
